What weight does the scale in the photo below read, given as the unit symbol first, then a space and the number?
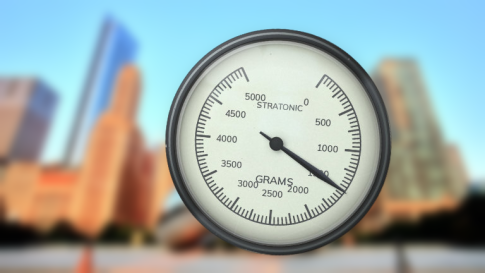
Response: g 1500
